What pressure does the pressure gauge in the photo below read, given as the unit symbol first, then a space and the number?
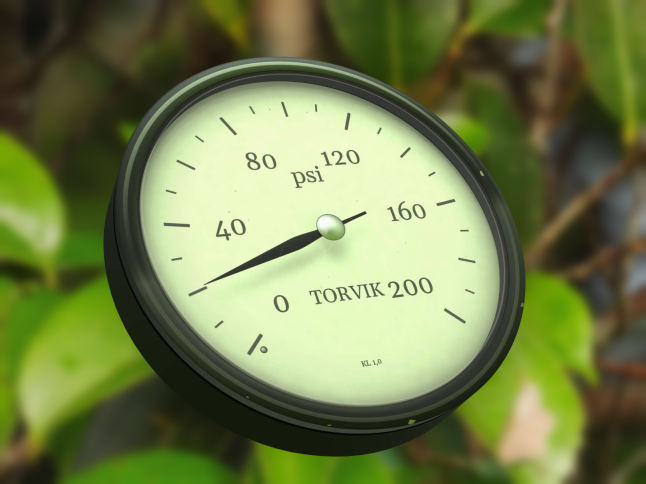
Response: psi 20
